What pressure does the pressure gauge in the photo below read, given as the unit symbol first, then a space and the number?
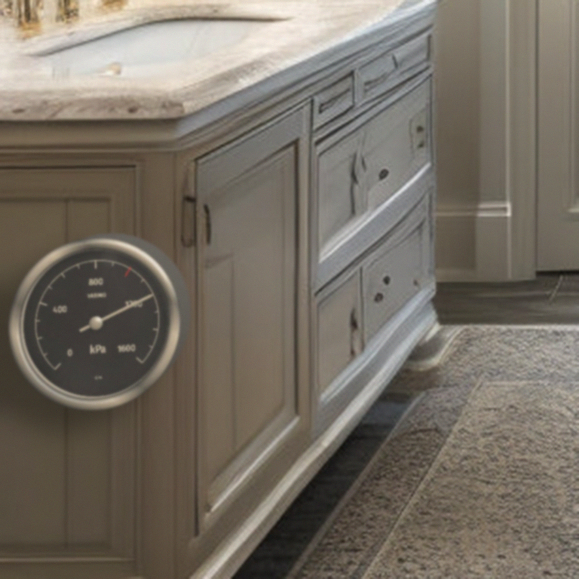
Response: kPa 1200
